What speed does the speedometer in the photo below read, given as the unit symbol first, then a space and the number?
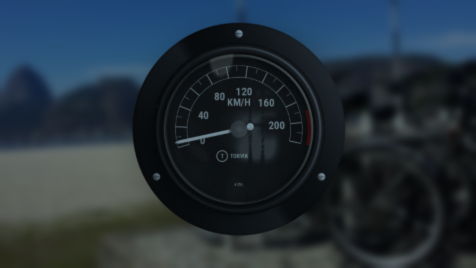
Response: km/h 5
